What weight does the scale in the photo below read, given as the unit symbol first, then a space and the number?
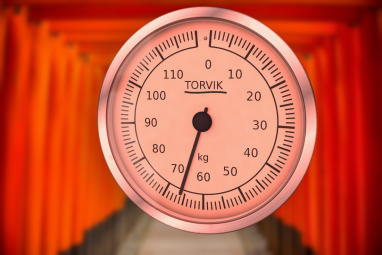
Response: kg 66
